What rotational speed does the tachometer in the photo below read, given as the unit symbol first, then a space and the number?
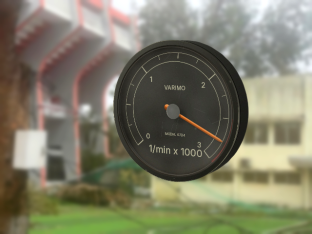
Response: rpm 2750
